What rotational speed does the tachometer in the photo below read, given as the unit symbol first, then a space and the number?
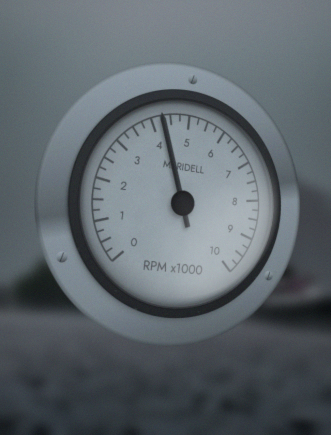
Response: rpm 4250
